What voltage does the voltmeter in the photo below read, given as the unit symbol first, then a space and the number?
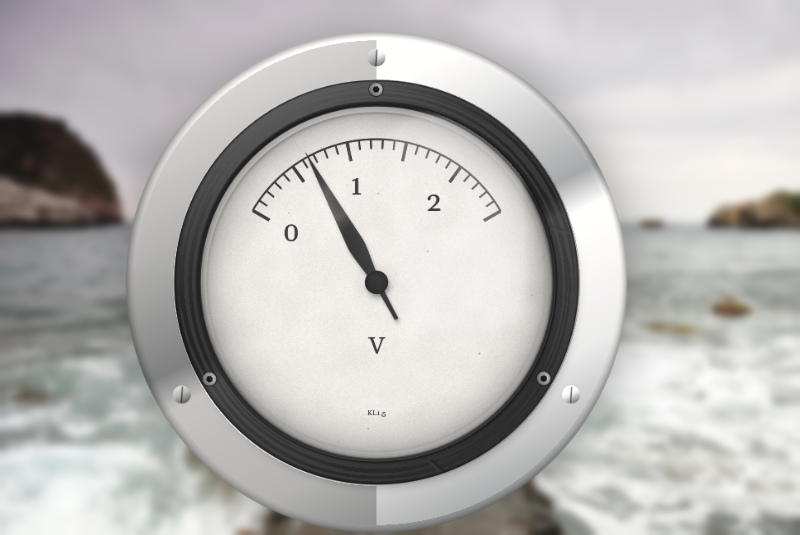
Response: V 0.65
